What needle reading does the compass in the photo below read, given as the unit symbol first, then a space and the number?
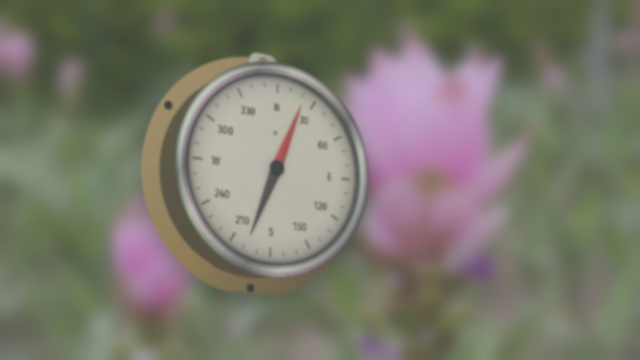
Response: ° 20
